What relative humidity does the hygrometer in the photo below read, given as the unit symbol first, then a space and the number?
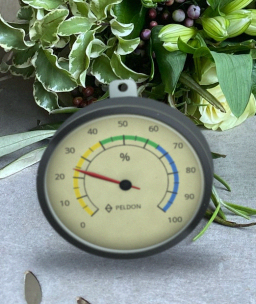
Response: % 25
